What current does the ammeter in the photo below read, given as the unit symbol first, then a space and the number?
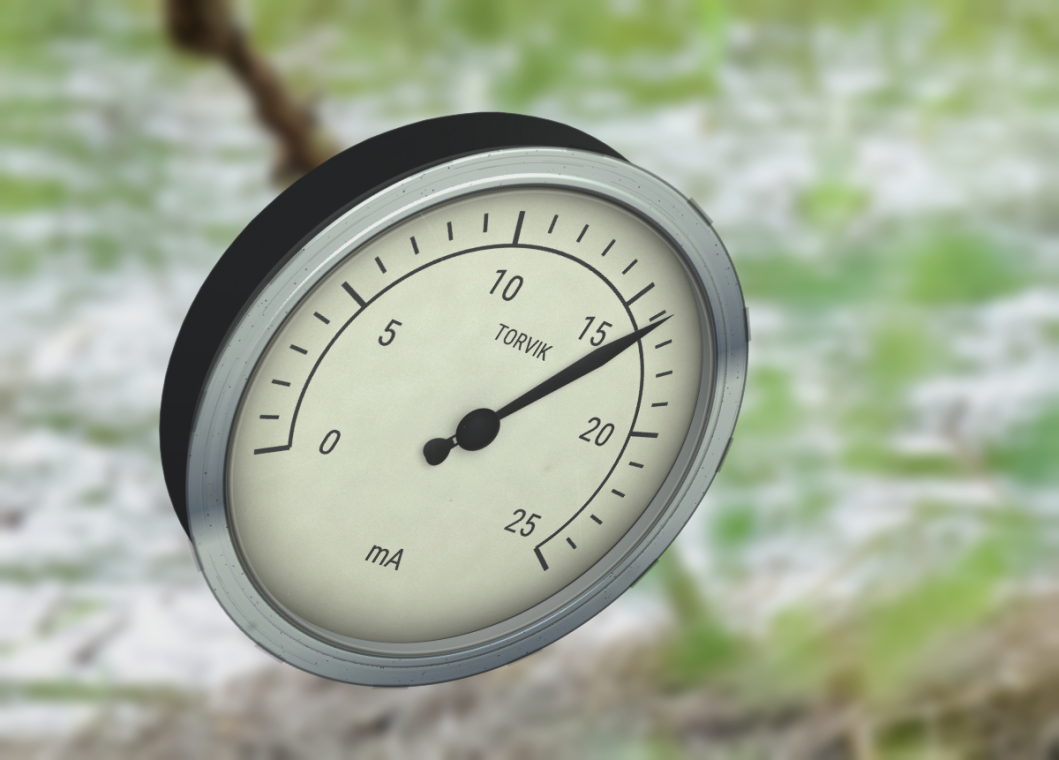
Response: mA 16
